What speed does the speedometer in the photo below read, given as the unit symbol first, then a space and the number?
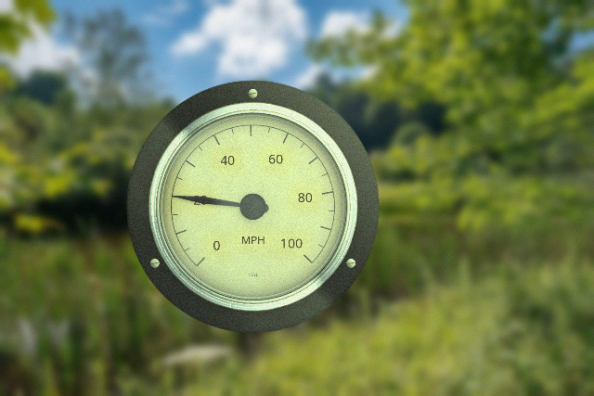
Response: mph 20
